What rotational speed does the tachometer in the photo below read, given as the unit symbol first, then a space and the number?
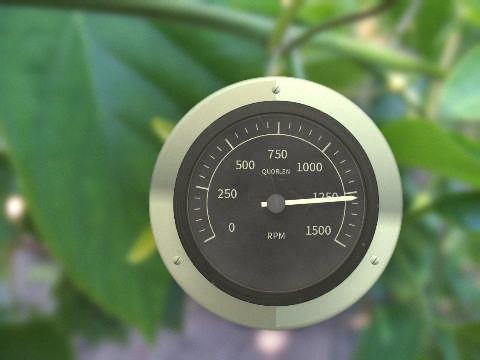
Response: rpm 1275
